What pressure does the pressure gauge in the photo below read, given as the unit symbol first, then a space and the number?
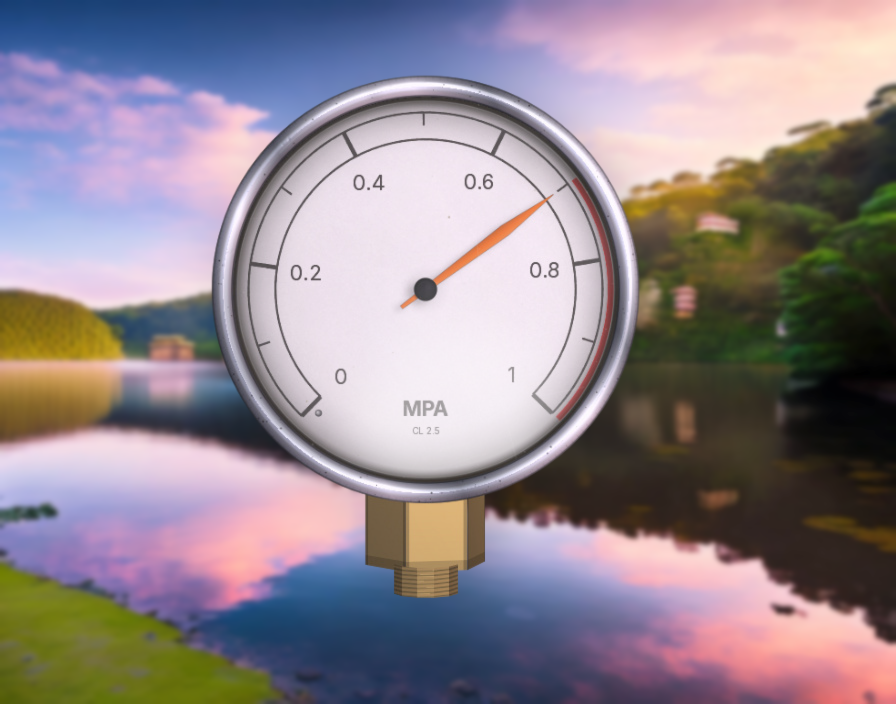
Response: MPa 0.7
